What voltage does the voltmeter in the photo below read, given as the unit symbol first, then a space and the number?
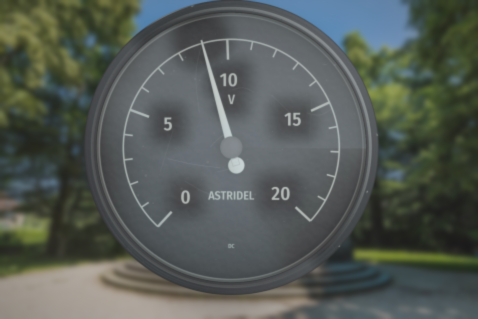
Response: V 9
